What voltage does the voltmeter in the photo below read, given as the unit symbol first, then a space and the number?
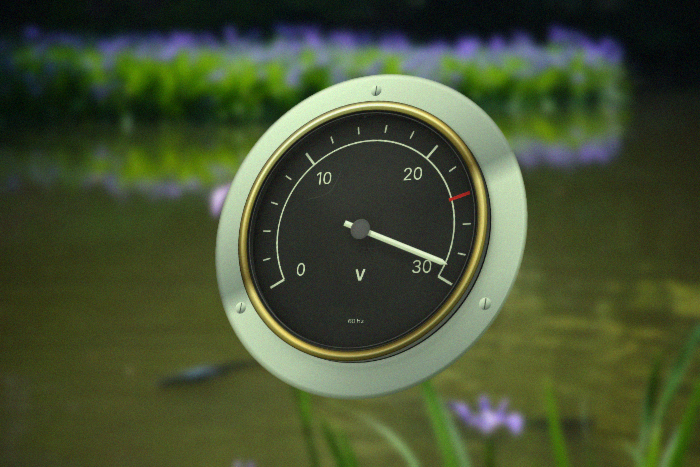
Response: V 29
